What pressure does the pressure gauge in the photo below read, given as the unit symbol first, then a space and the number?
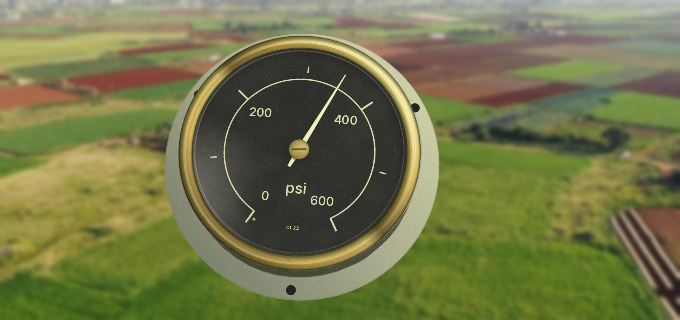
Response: psi 350
